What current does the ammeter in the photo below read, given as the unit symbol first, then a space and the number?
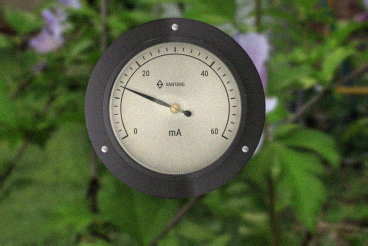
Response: mA 13
